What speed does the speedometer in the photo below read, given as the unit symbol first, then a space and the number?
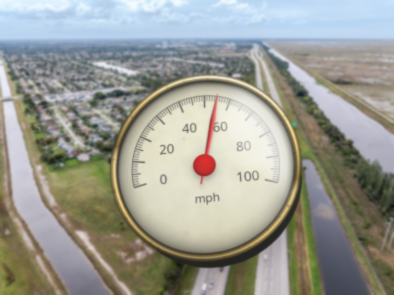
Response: mph 55
